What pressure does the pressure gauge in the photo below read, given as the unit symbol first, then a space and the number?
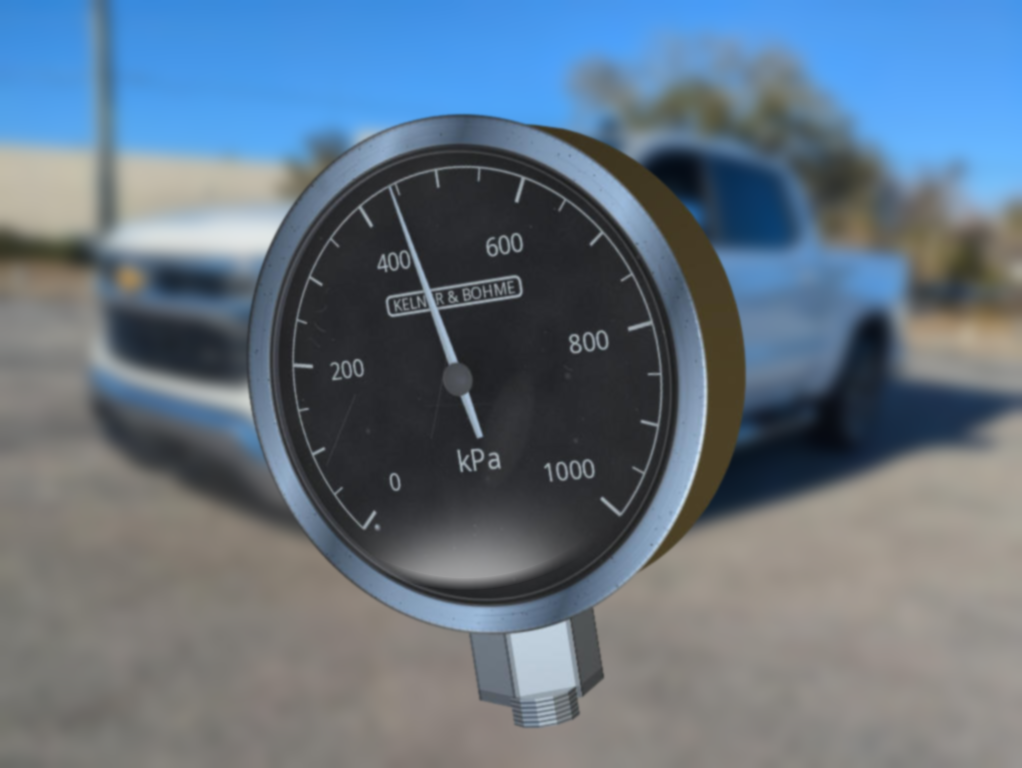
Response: kPa 450
